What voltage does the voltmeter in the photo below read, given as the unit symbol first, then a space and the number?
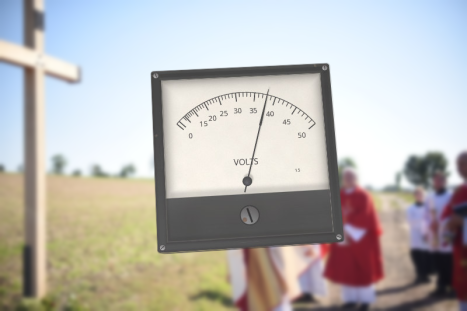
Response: V 38
